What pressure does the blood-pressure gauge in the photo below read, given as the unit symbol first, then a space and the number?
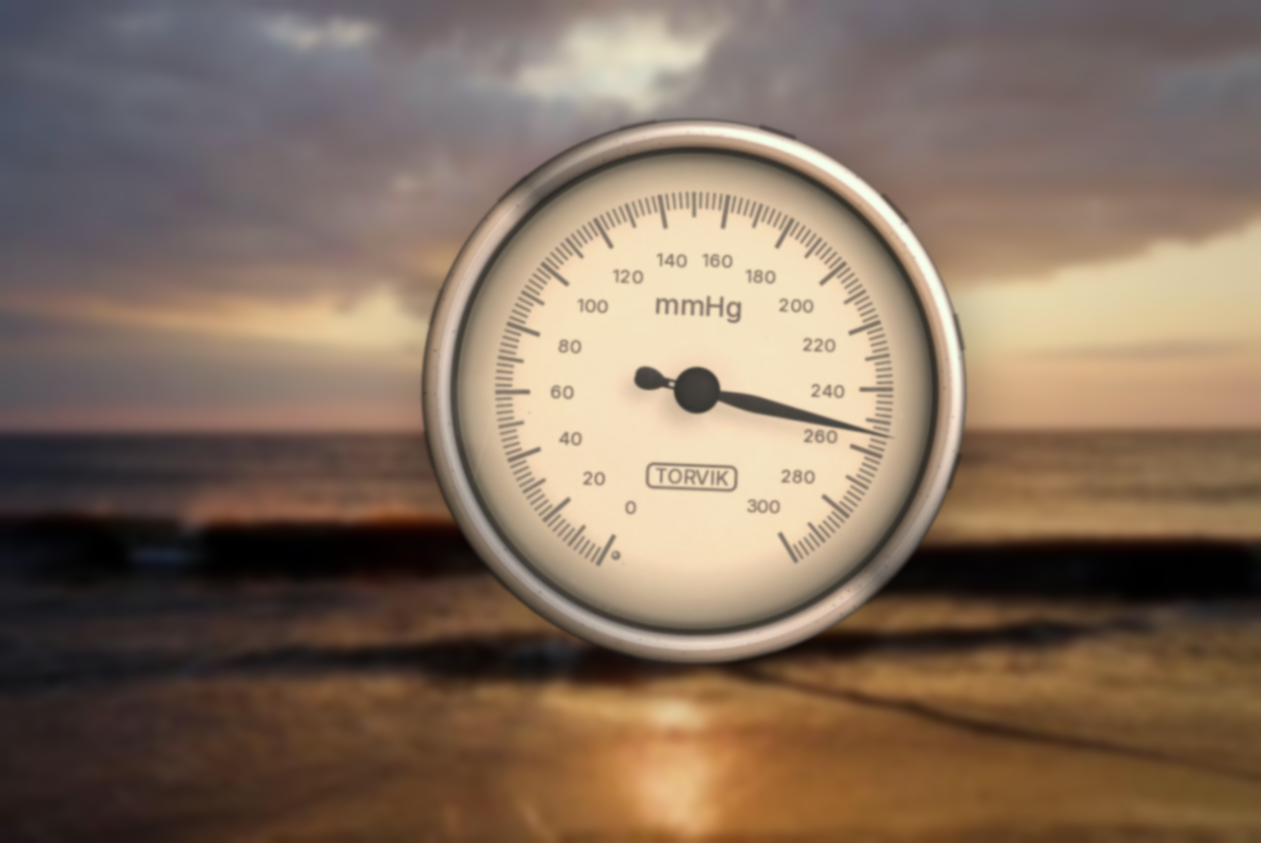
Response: mmHg 254
